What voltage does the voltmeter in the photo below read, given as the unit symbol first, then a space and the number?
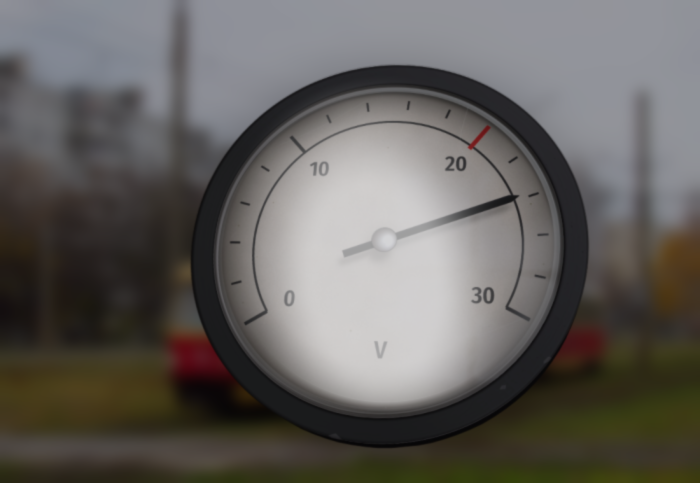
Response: V 24
